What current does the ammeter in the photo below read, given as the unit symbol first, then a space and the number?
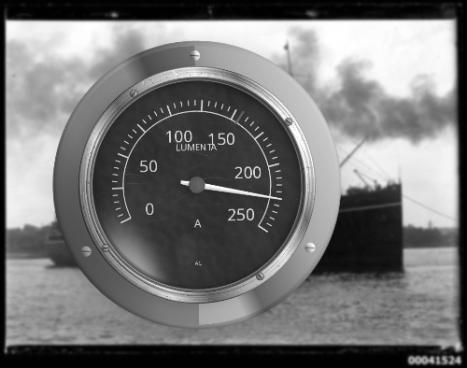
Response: A 225
